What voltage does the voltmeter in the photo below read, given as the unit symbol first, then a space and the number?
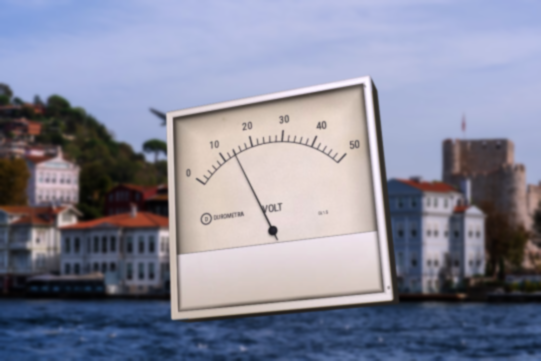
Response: V 14
